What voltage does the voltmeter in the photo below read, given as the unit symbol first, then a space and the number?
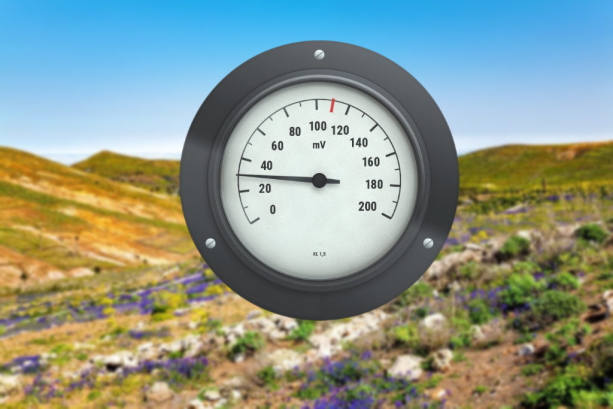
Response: mV 30
